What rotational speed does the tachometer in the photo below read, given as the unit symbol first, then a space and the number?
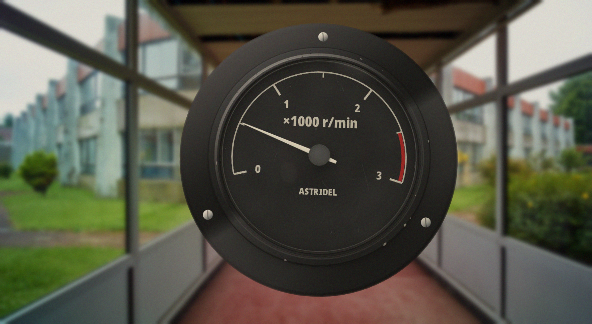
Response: rpm 500
